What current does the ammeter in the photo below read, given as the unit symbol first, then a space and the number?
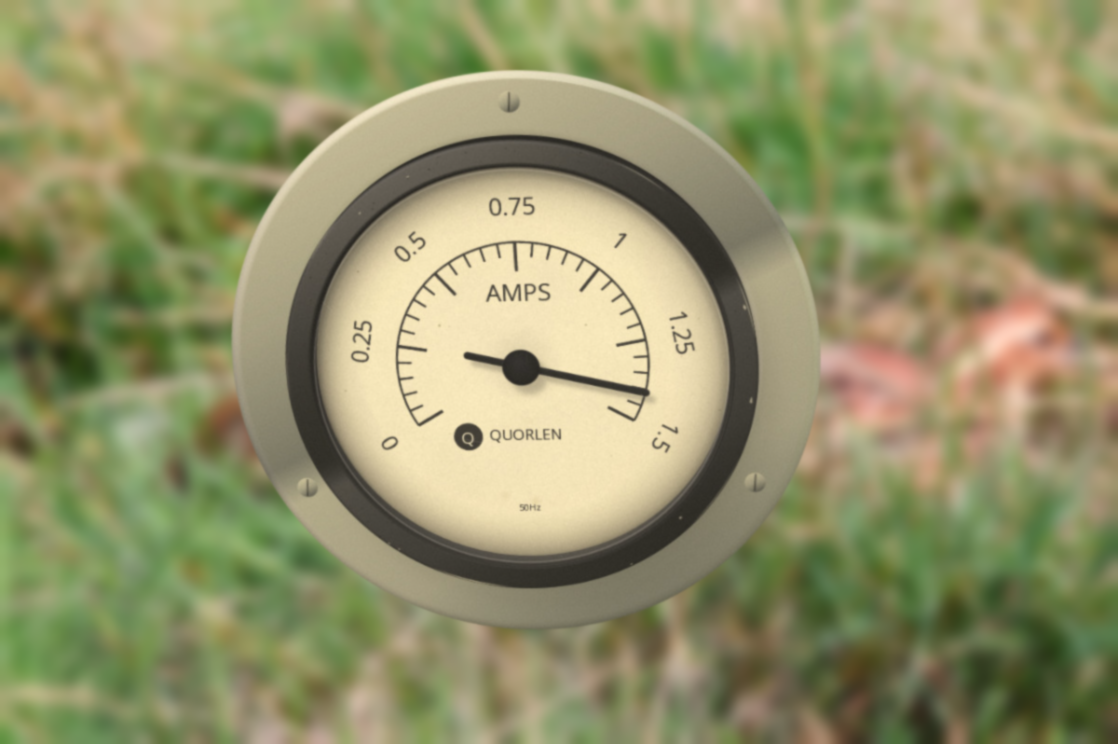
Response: A 1.4
